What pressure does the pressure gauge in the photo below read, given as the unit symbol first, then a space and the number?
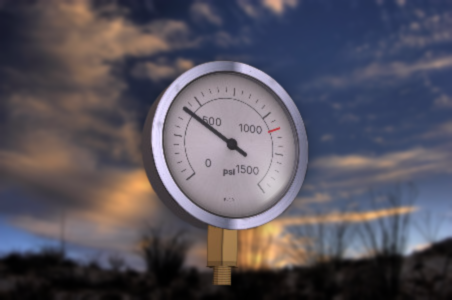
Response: psi 400
